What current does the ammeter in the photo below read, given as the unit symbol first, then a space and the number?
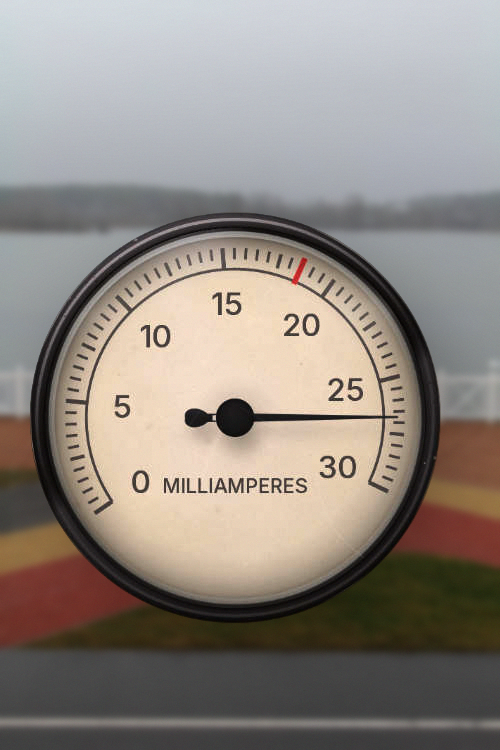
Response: mA 26.75
